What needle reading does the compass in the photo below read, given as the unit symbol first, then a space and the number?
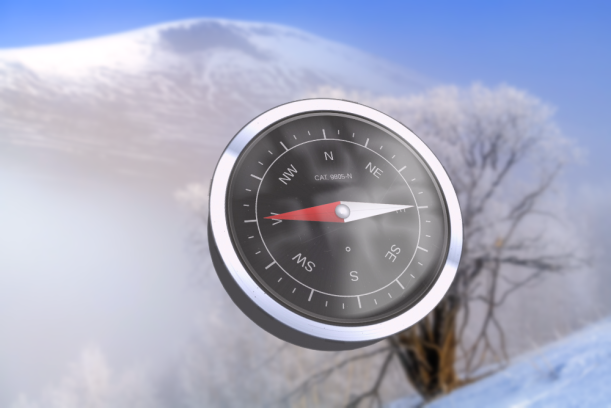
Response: ° 270
